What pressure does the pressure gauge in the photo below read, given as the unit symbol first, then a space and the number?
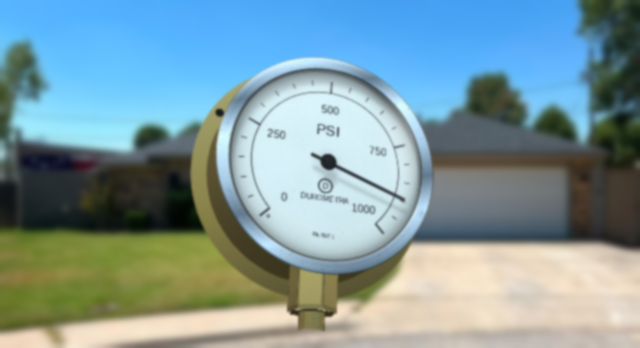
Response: psi 900
